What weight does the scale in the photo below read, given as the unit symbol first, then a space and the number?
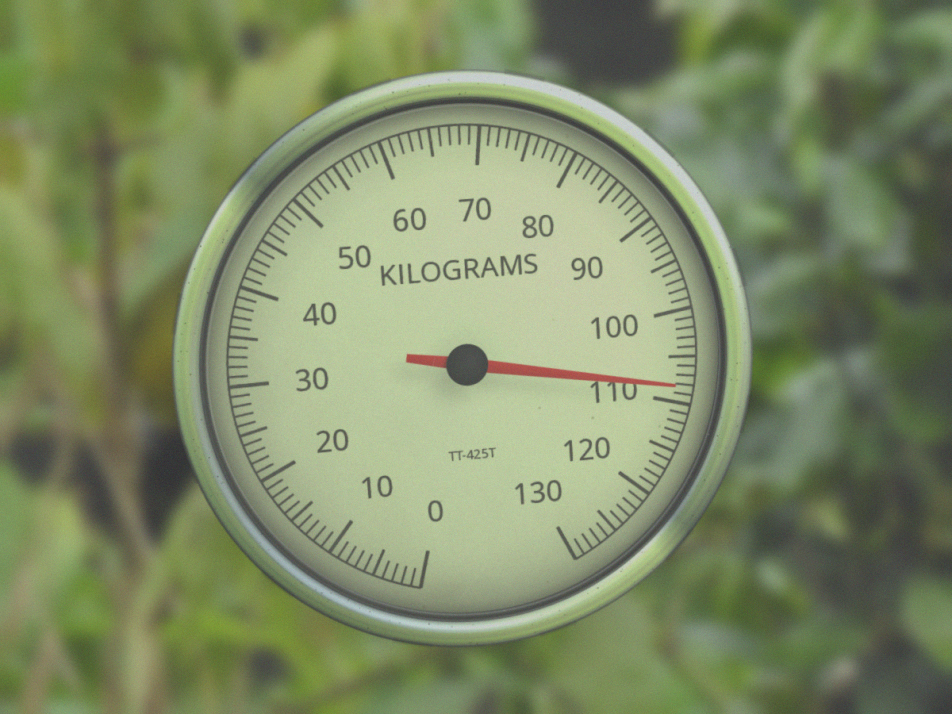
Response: kg 108
